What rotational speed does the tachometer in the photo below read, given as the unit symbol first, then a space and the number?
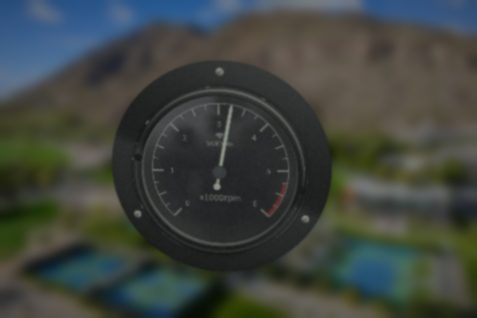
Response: rpm 3250
